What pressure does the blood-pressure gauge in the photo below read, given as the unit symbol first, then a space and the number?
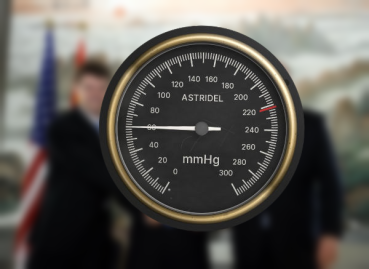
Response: mmHg 60
